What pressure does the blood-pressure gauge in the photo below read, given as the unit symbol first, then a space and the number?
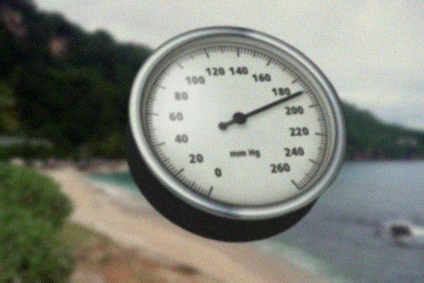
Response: mmHg 190
